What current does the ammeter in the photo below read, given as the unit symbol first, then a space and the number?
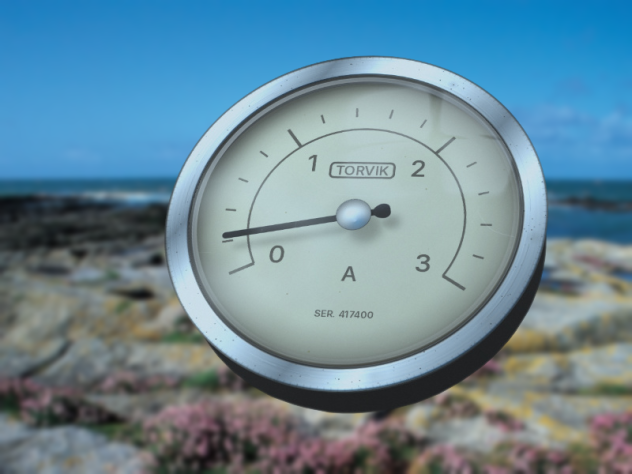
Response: A 0.2
